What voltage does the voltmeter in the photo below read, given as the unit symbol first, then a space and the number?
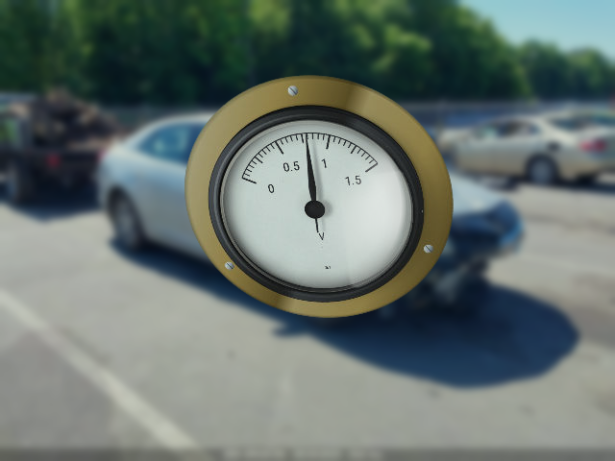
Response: V 0.8
